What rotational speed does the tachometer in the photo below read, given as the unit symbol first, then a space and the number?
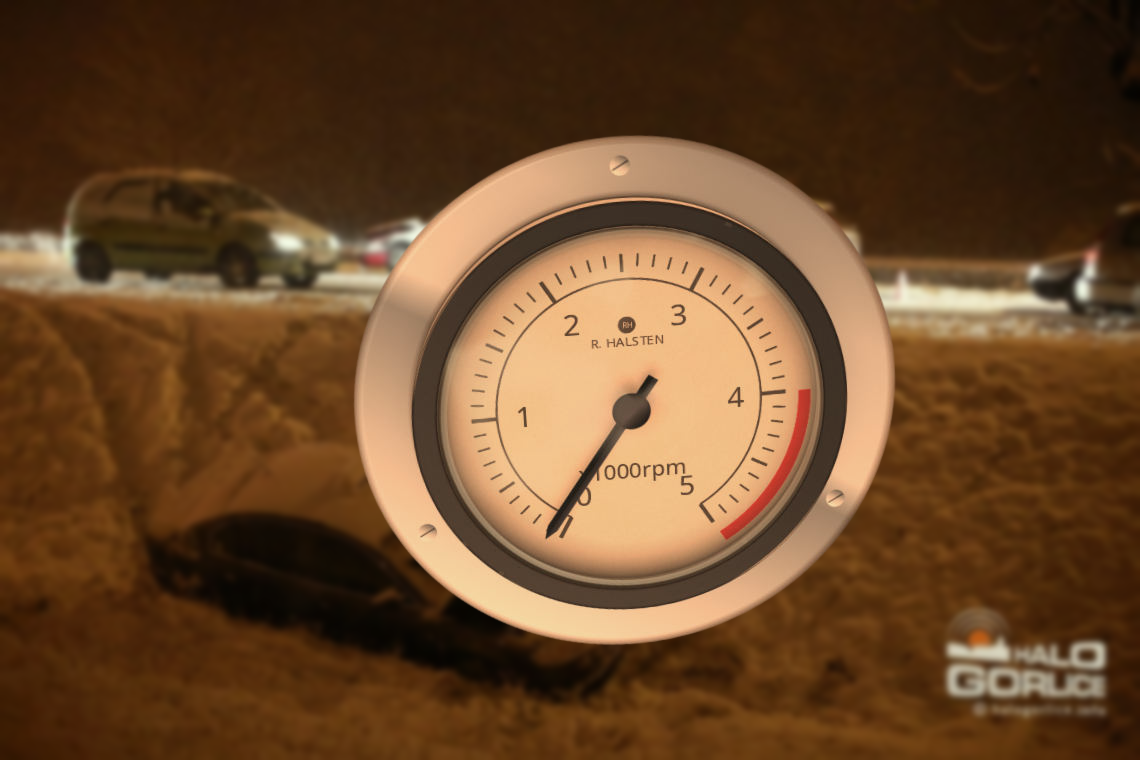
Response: rpm 100
